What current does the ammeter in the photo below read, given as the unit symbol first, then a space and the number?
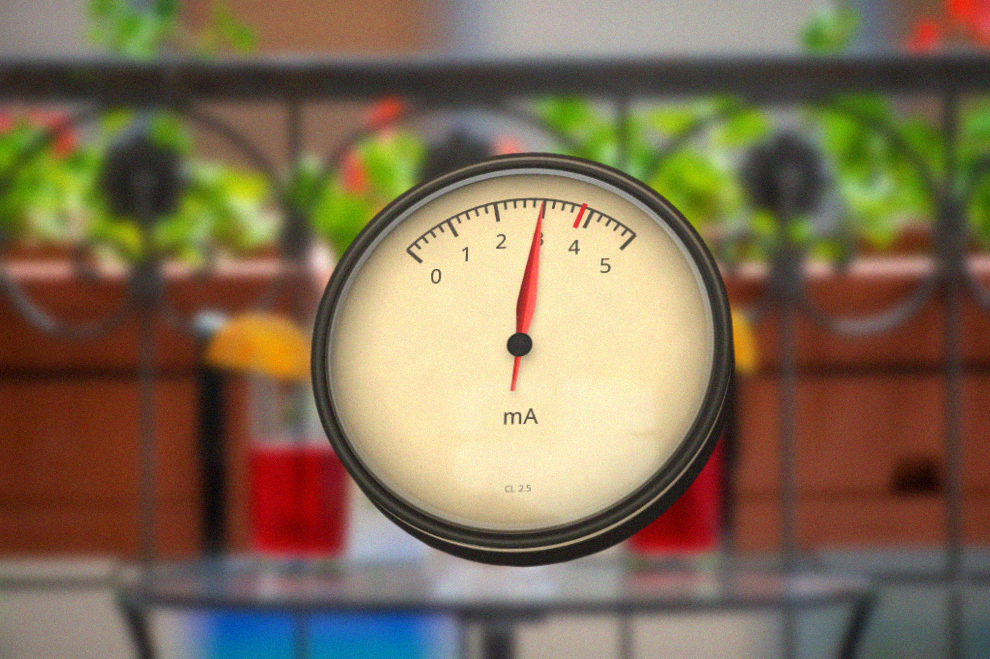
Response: mA 3
